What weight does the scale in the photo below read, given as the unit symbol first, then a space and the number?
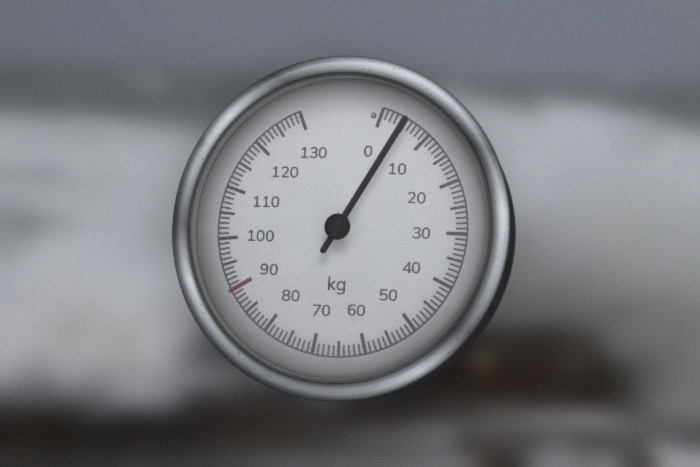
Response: kg 5
